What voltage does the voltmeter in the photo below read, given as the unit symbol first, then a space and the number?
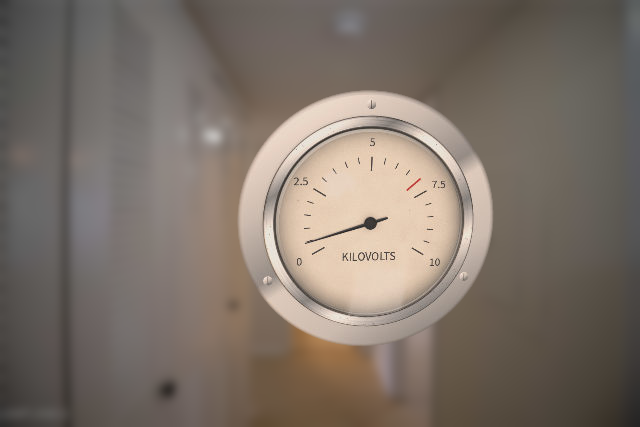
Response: kV 0.5
